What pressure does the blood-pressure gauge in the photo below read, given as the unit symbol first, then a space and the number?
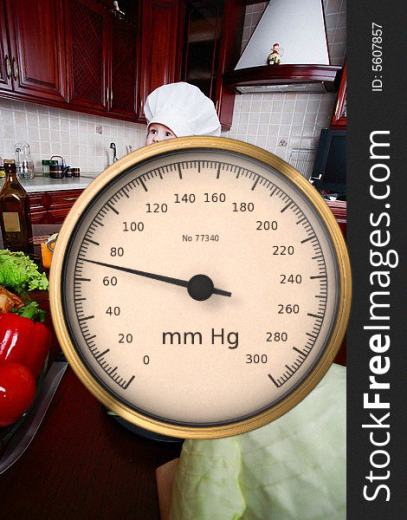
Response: mmHg 70
